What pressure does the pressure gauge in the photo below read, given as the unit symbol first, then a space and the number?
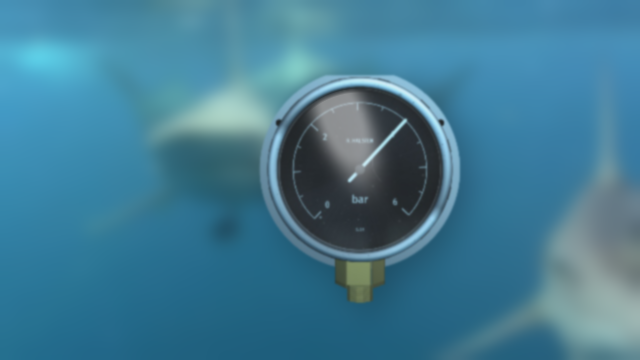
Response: bar 4
